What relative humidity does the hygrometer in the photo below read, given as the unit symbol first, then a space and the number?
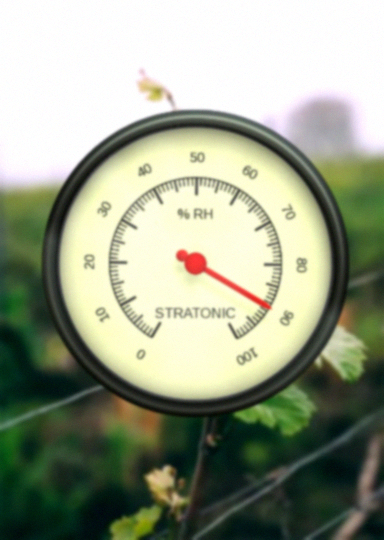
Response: % 90
